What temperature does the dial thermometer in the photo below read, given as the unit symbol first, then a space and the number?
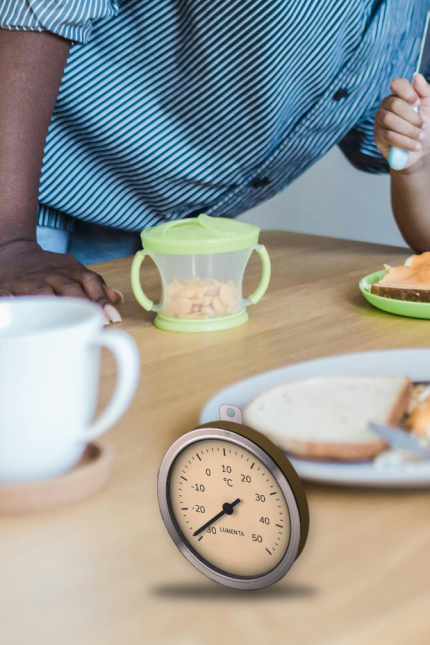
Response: °C -28
